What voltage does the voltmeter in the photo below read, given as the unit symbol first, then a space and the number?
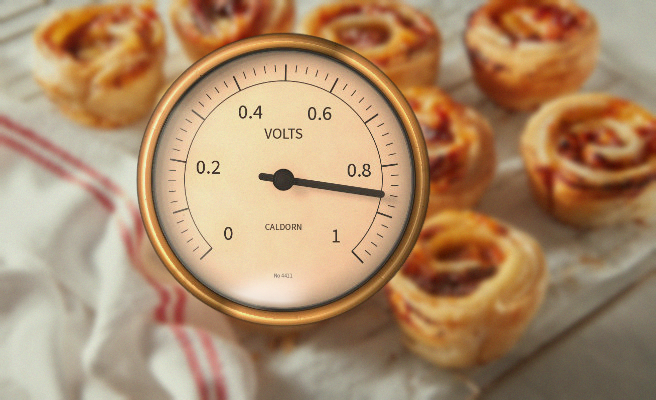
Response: V 0.86
